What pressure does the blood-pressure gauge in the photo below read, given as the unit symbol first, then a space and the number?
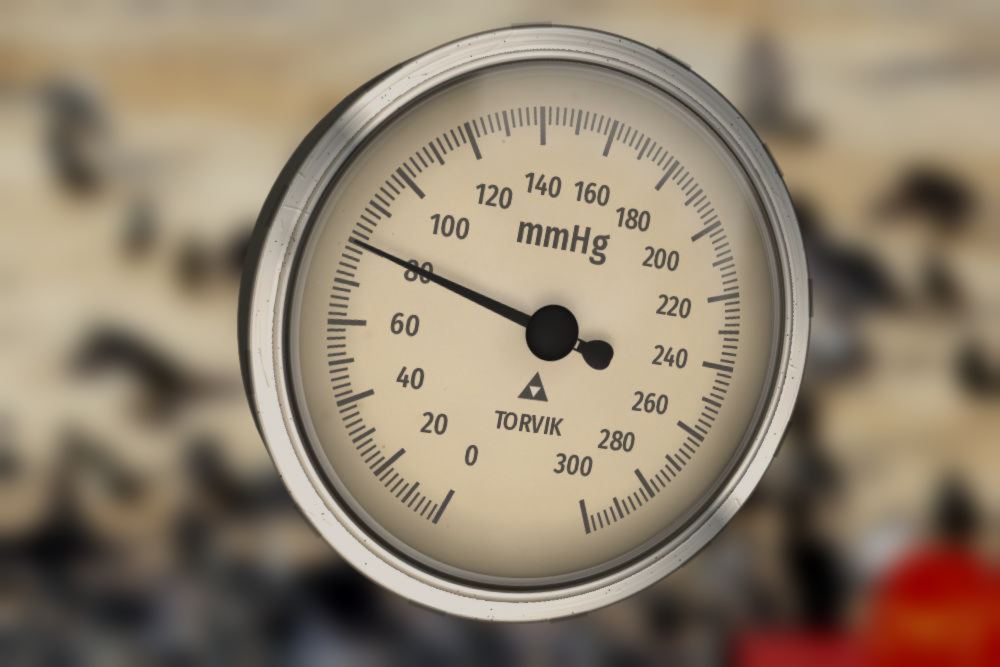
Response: mmHg 80
